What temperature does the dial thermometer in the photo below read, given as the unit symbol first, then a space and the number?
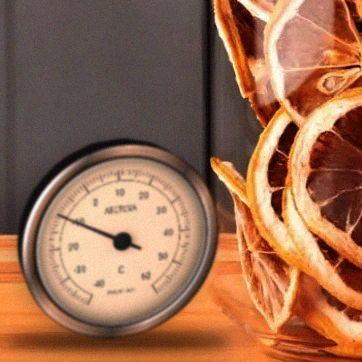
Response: °C -10
